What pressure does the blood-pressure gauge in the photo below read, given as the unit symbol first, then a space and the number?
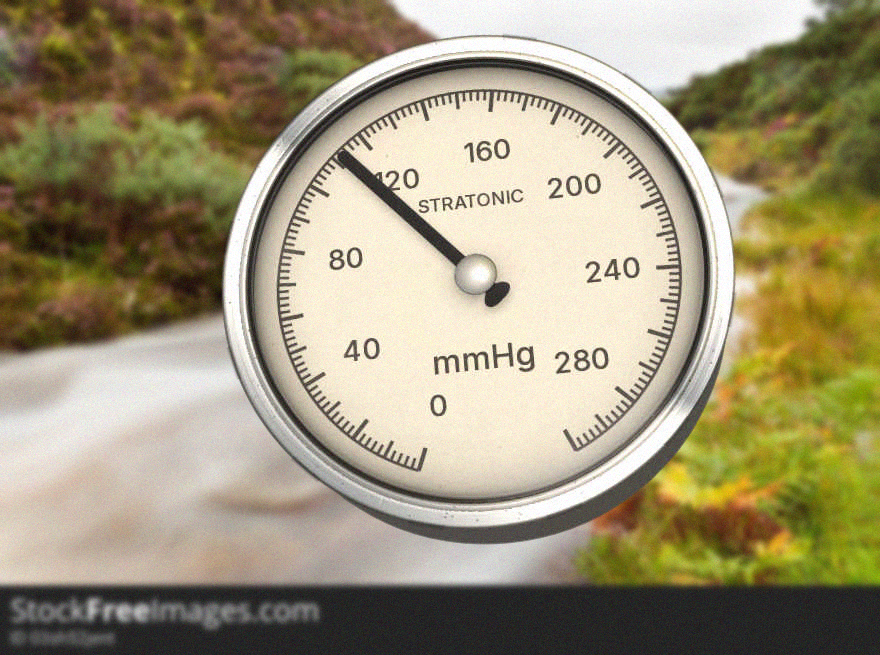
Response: mmHg 112
